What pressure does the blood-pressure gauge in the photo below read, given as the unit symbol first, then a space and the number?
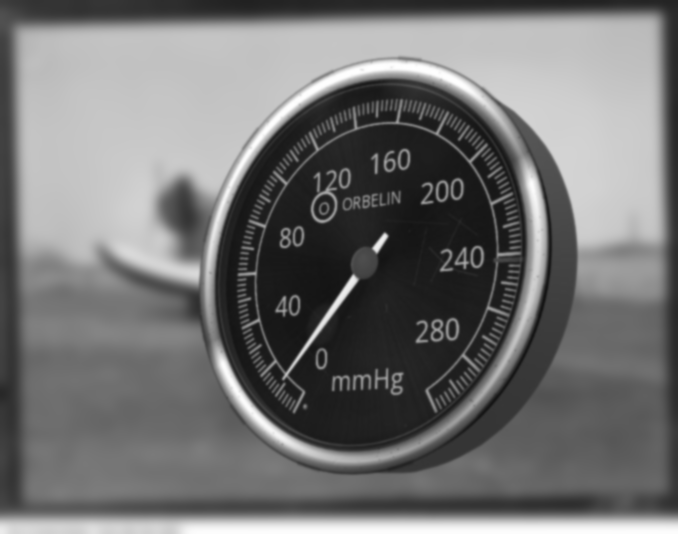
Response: mmHg 10
